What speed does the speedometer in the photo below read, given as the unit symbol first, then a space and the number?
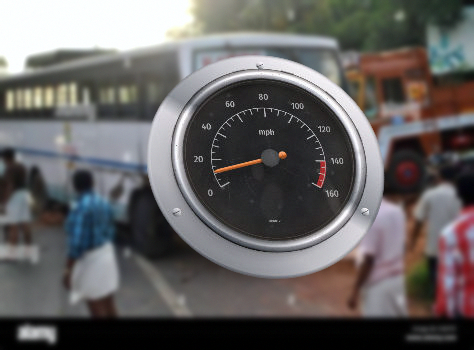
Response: mph 10
